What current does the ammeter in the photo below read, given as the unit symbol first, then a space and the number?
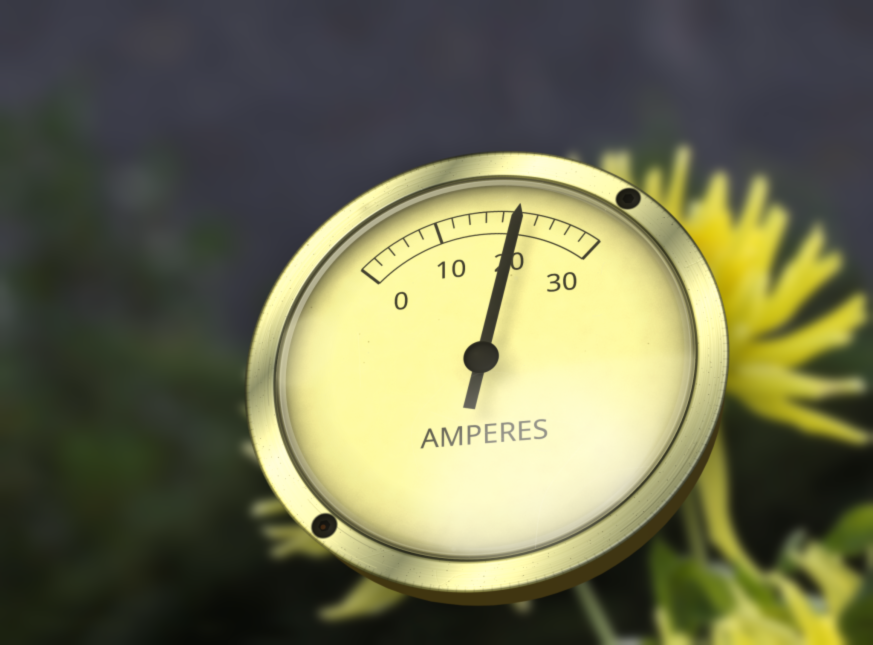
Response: A 20
